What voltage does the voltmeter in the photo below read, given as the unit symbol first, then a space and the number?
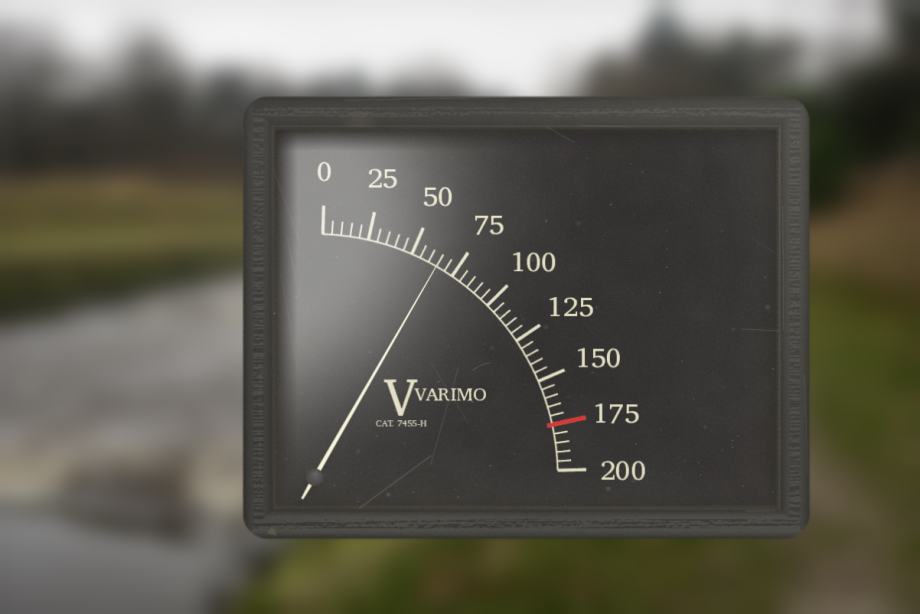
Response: V 65
